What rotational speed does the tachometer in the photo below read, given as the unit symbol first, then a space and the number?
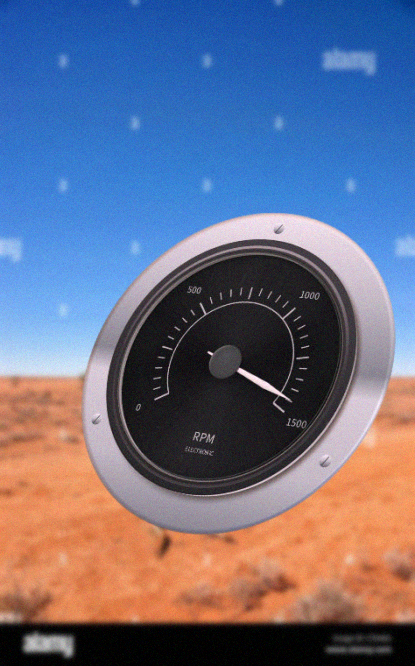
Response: rpm 1450
